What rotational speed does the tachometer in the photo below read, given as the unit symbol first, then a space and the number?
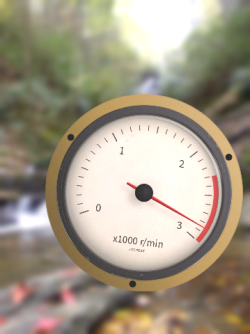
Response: rpm 2850
